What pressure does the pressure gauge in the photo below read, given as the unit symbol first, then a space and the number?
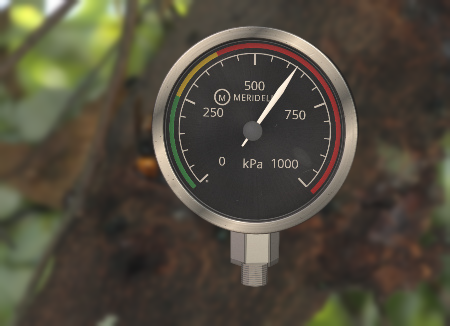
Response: kPa 625
